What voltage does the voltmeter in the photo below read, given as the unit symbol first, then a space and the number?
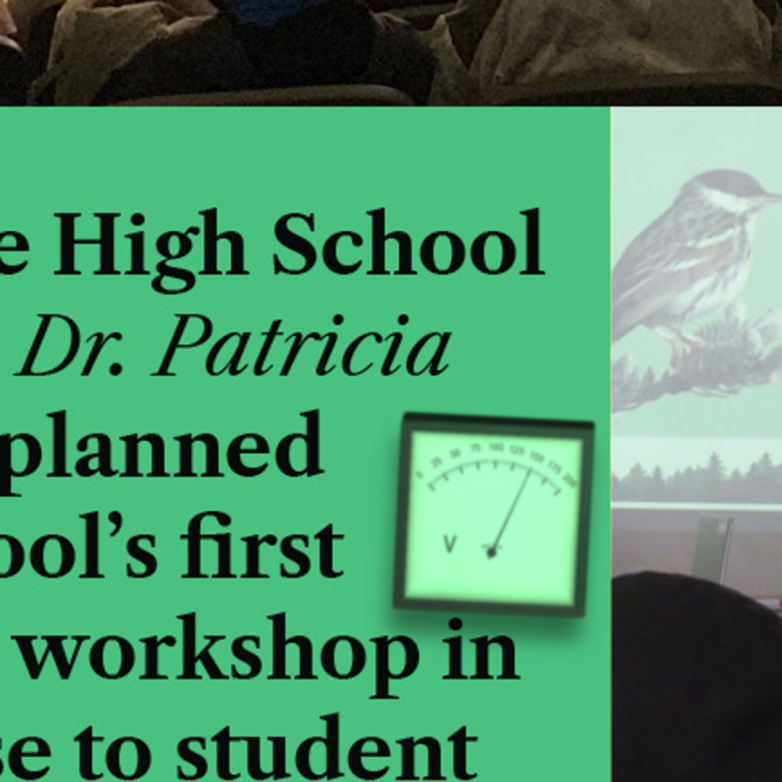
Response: V 150
